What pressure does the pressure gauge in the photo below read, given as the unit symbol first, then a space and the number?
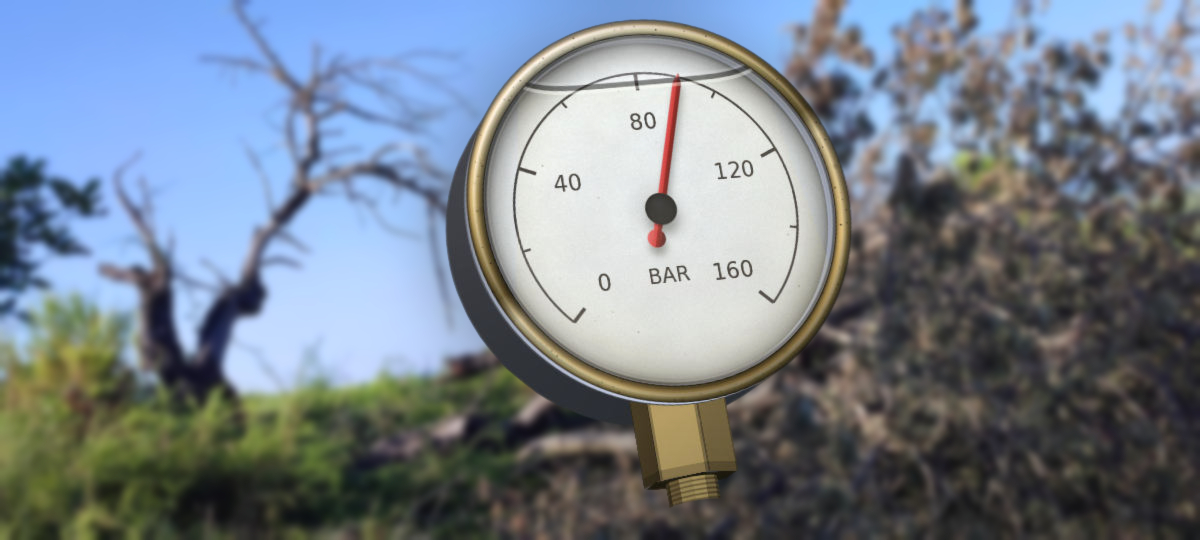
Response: bar 90
